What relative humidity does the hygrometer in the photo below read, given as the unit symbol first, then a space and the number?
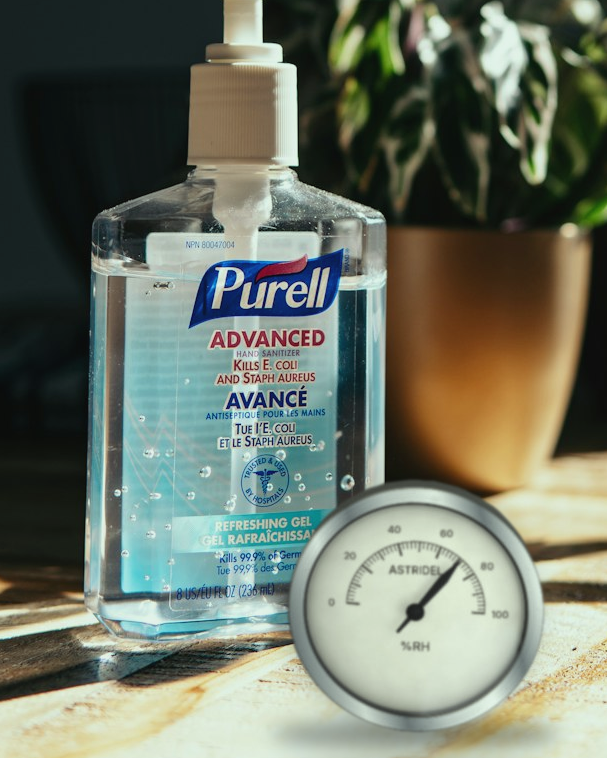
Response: % 70
